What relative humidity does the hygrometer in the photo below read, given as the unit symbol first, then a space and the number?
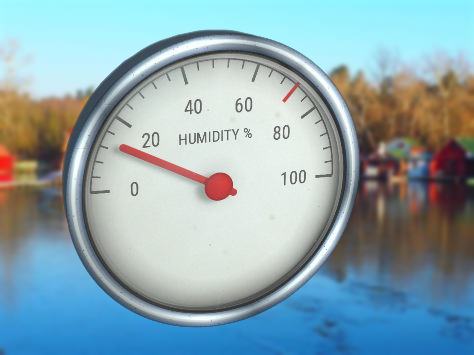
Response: % 14
